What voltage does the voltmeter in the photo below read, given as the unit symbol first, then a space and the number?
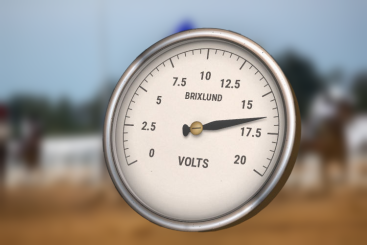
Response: V 16.5
